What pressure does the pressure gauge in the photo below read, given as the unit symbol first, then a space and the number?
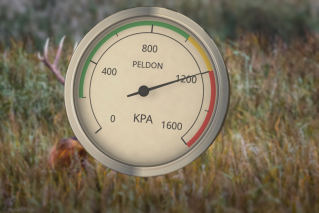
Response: kPa 1200
